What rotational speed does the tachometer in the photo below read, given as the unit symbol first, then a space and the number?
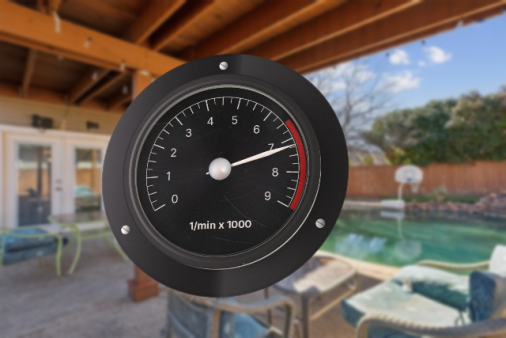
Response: rpm 7250
